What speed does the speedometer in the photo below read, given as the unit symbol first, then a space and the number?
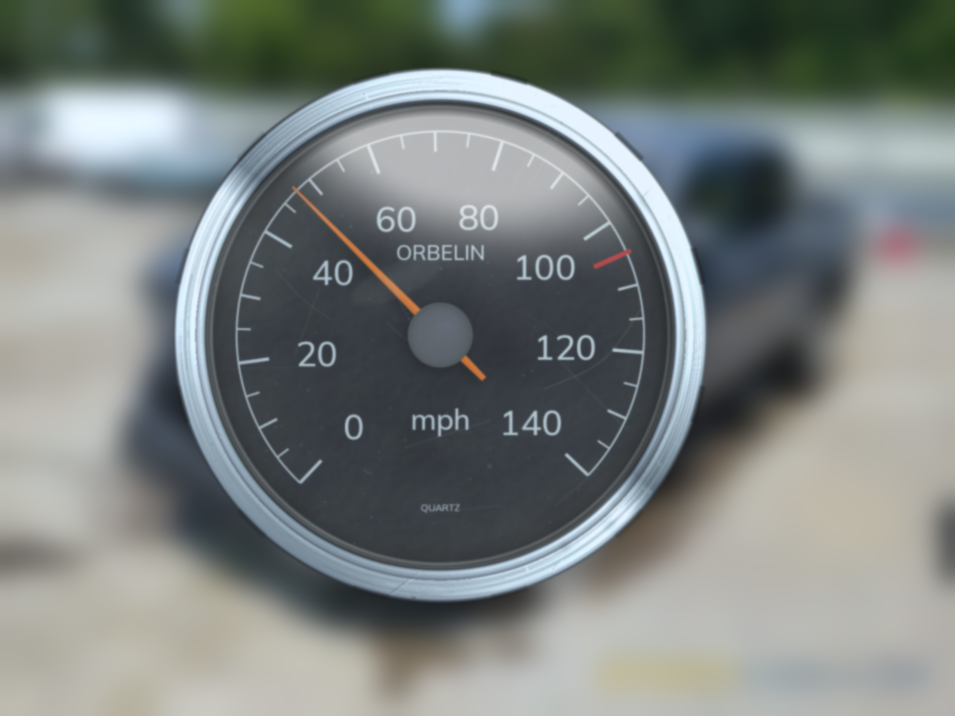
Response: mph 47.5
